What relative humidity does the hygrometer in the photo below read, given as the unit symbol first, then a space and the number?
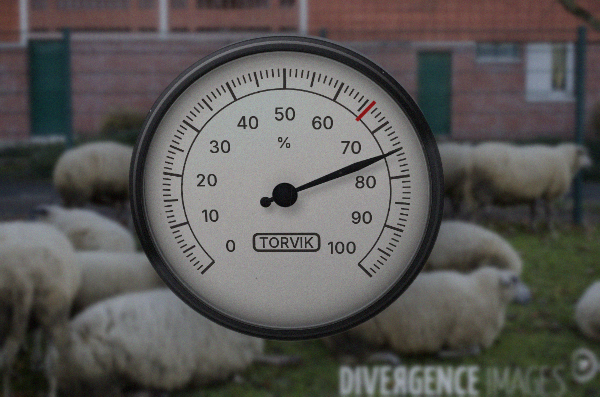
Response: % 75
